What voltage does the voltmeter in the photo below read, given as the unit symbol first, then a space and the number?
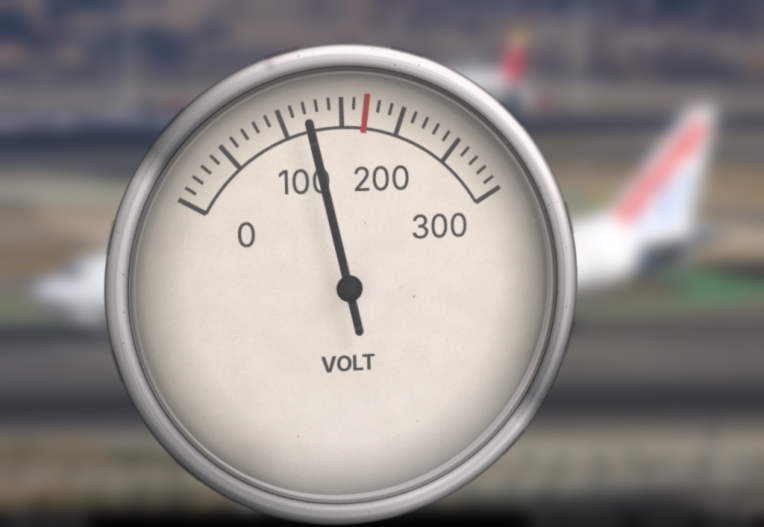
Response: V 120
